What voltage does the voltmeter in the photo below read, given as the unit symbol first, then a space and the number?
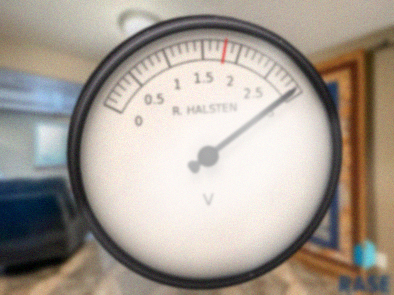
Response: V 2.9
